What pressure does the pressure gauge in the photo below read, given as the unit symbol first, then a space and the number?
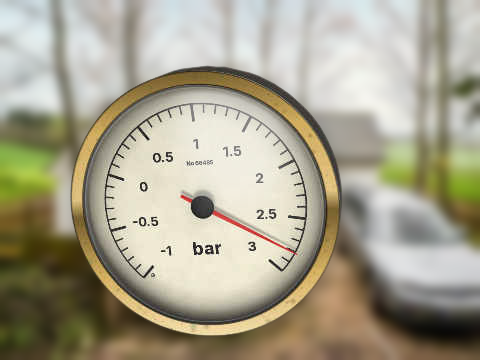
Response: bar 2.8
